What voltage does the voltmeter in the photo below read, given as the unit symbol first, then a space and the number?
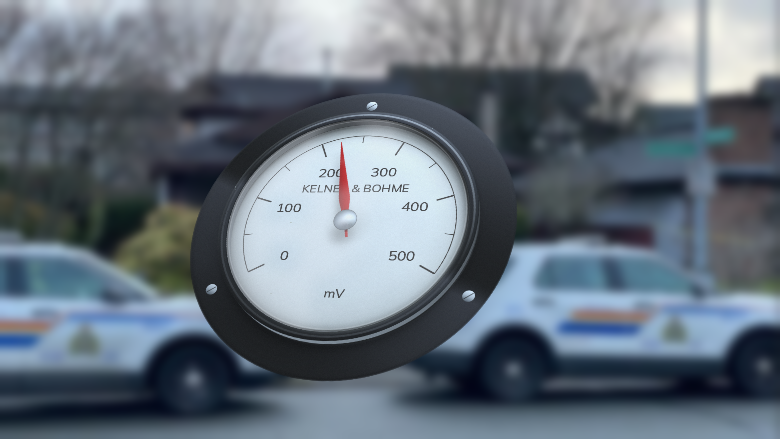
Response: mV 225
